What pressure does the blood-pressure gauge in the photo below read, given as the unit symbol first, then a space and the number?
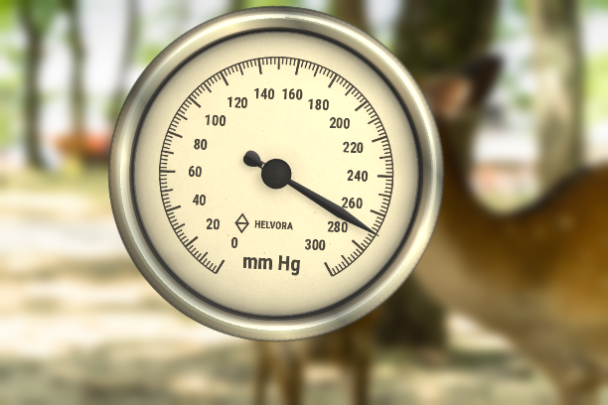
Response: mmHg 270
